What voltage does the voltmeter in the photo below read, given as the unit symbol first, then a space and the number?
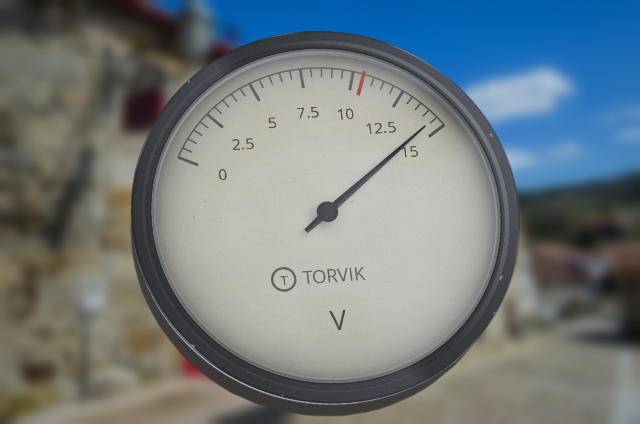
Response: V 14.5
